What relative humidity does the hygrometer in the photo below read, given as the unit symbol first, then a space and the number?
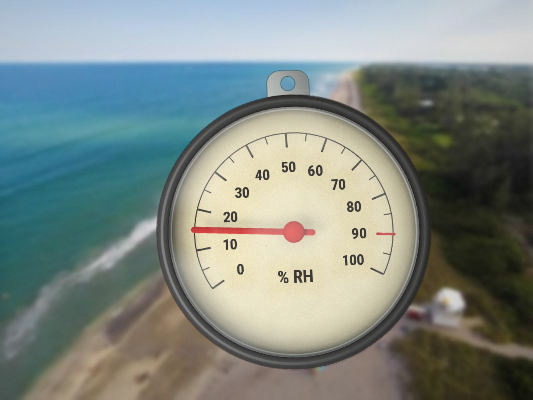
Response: % 15
